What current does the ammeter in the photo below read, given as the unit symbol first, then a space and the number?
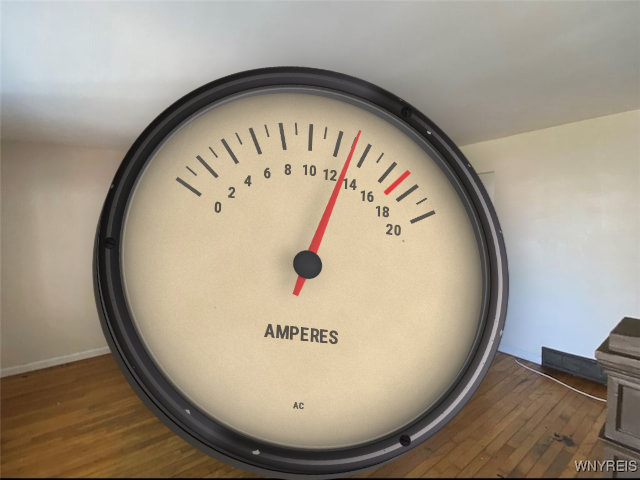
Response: A 13
